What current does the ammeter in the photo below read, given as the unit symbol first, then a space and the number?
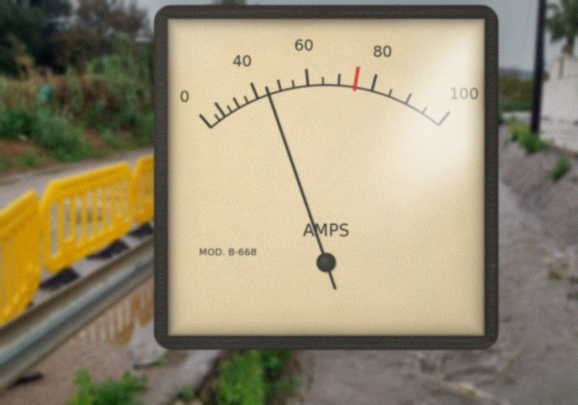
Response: A 45
